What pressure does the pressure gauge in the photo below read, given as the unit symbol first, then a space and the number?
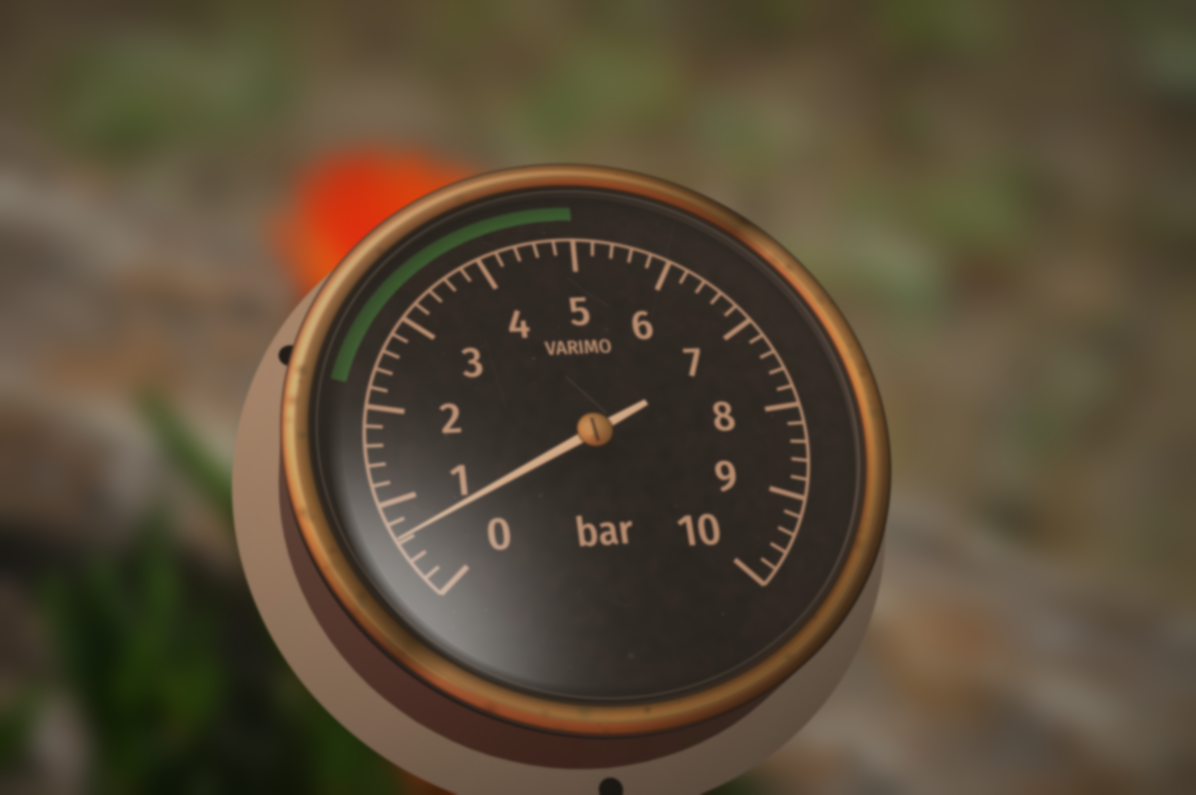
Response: bar 0.6
